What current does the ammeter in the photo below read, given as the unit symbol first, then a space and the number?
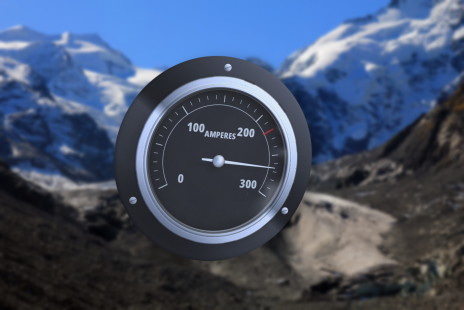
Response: A 265
